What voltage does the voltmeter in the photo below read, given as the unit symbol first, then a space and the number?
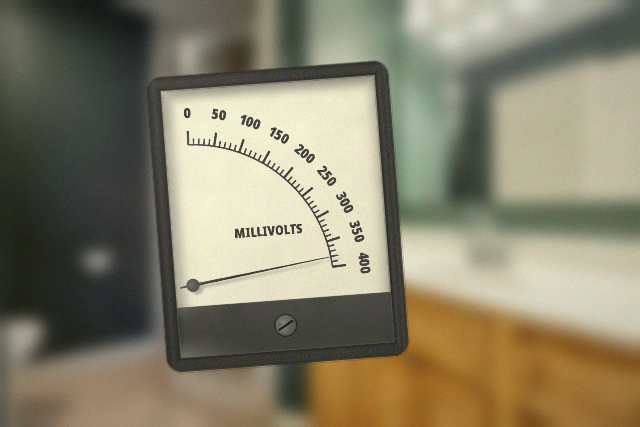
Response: mV 380
